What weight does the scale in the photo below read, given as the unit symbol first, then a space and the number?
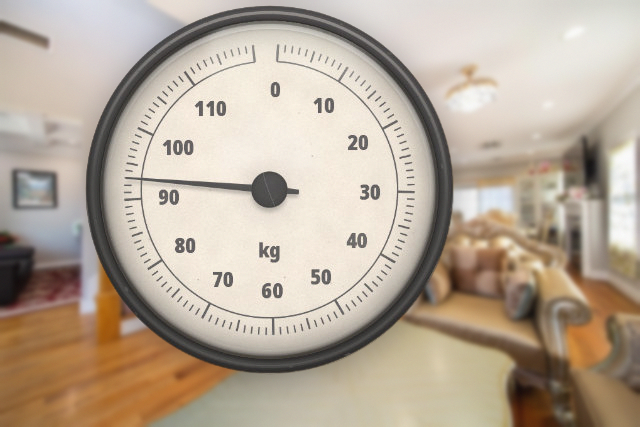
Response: kg 93
